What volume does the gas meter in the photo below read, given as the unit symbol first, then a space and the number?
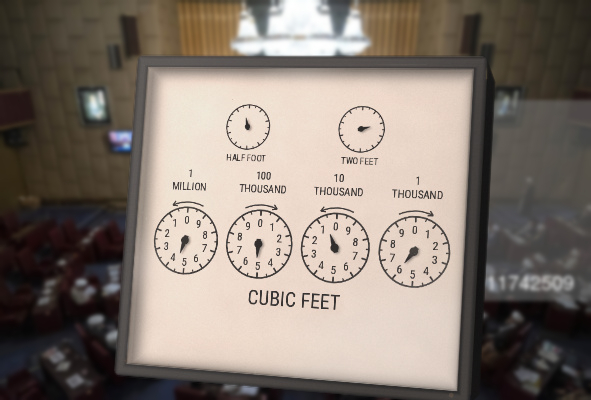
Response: ft³ 450600
